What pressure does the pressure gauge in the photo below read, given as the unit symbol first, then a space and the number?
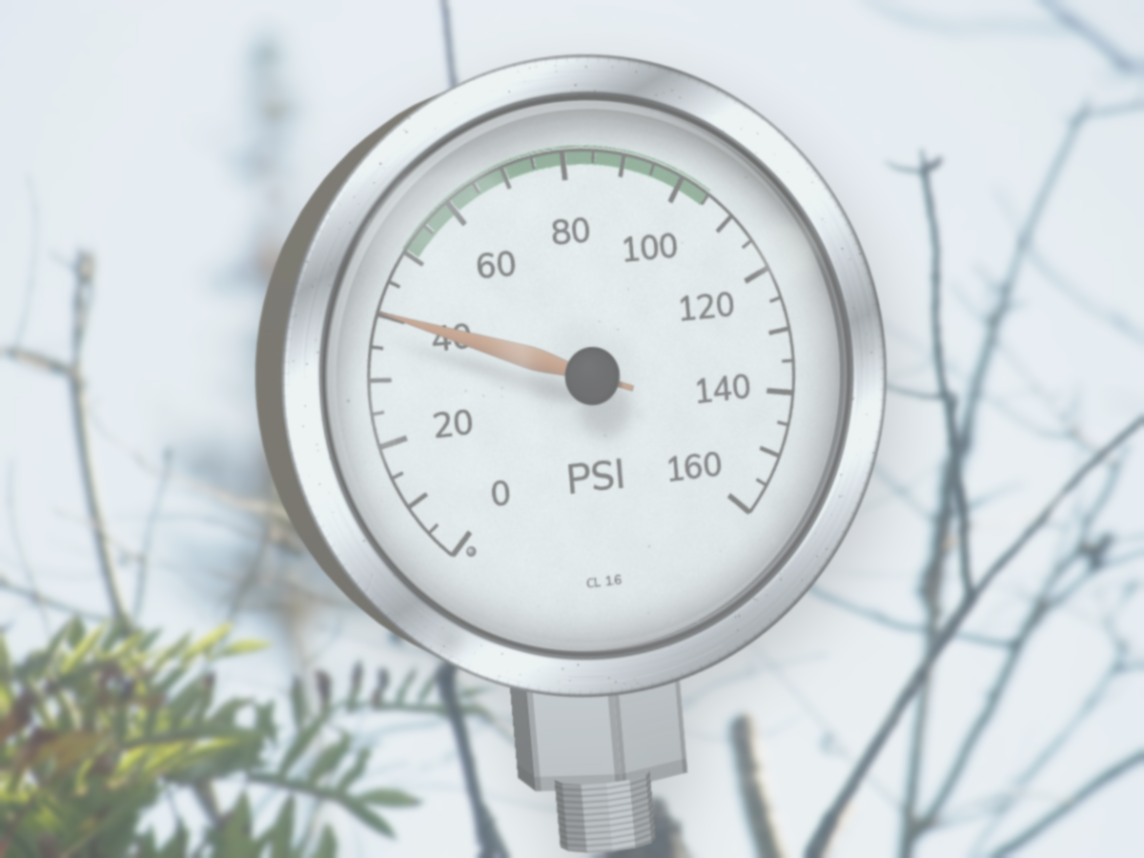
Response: psi 40
